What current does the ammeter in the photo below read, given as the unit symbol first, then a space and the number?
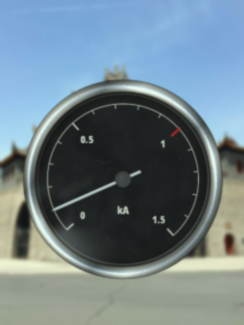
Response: kA 0.1
